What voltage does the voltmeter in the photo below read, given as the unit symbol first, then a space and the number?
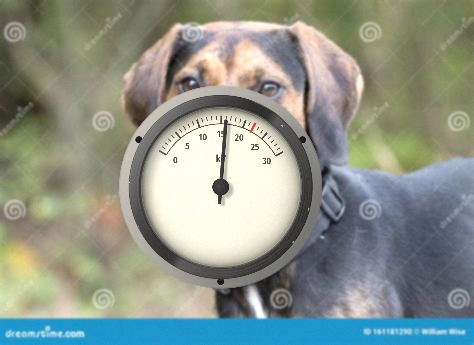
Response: kV 16
